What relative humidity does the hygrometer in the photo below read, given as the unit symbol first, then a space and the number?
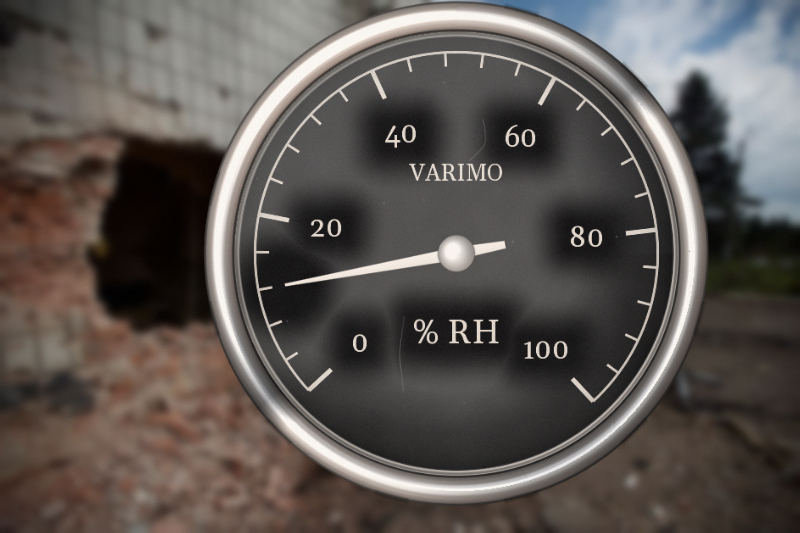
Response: % 12
